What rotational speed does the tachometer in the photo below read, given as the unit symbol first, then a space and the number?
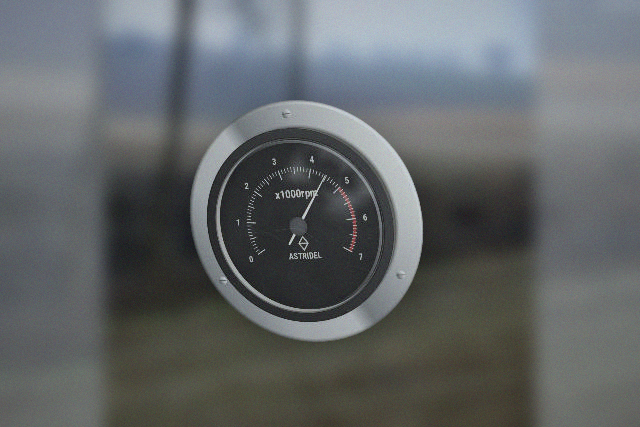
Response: rpm 4500
